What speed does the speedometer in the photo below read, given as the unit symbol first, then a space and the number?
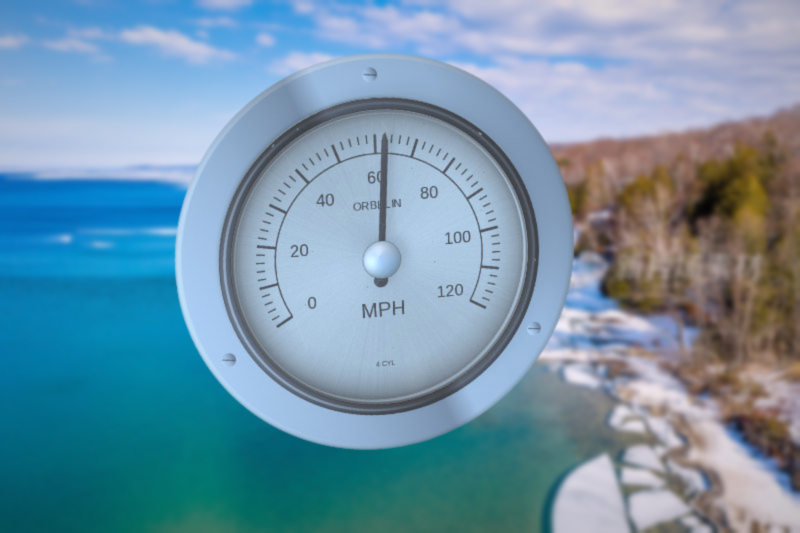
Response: mph 62
